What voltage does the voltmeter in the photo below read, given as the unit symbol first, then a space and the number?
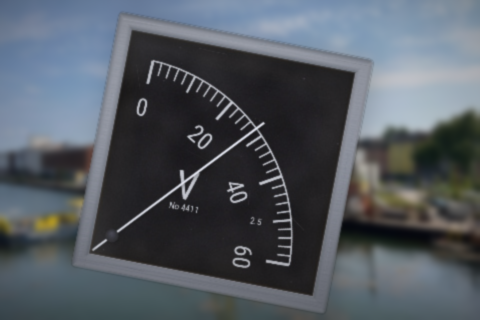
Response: V 28
